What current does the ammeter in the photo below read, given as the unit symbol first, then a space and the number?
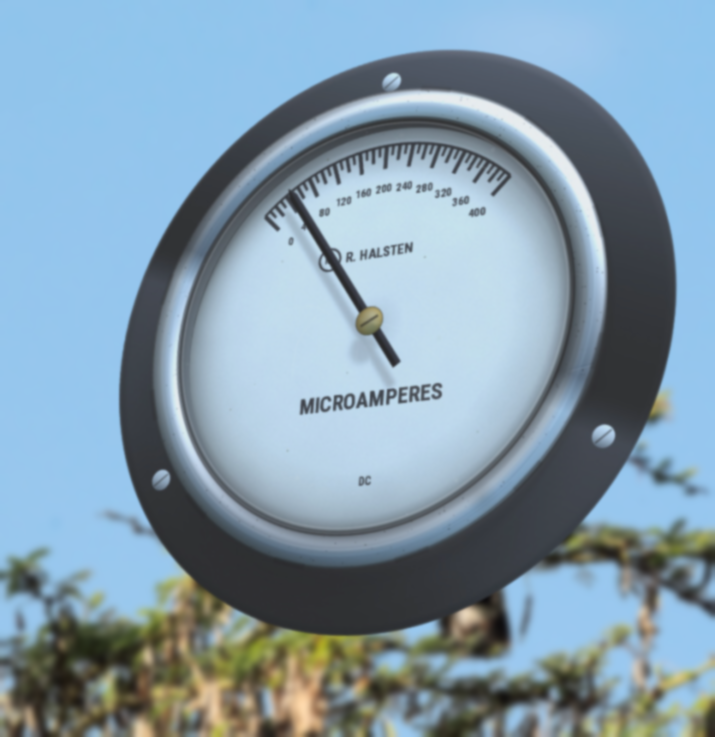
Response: µA 50
